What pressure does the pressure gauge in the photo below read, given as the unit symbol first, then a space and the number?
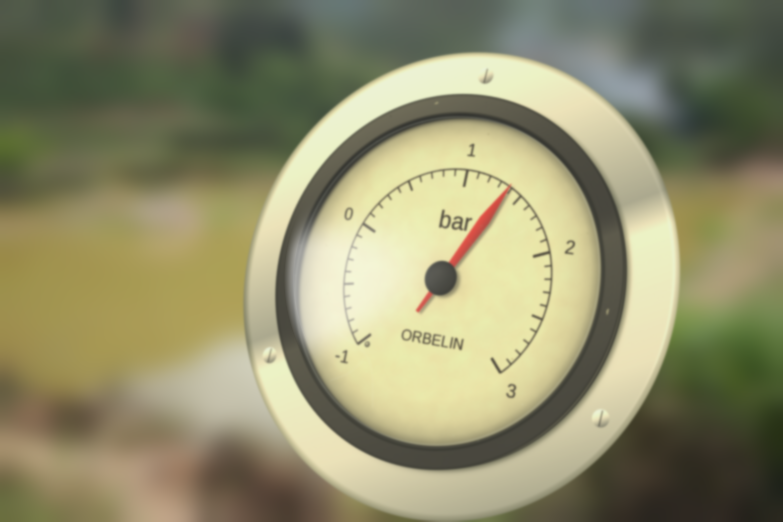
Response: bar 1.4
